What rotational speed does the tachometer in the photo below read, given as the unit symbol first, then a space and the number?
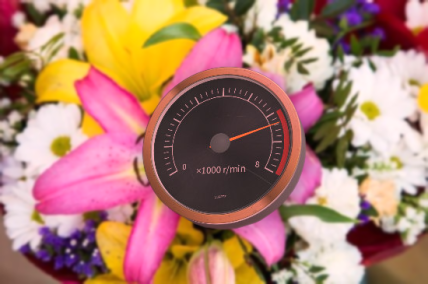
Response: rpm 6400
